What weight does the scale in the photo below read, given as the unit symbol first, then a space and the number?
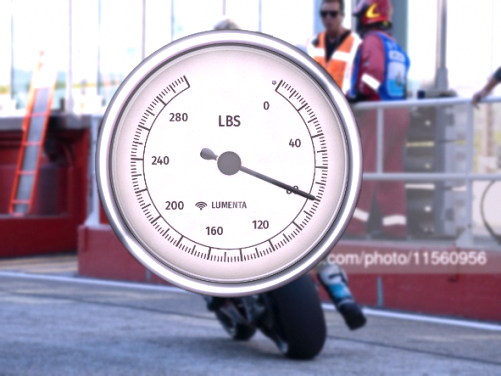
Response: lb 80
